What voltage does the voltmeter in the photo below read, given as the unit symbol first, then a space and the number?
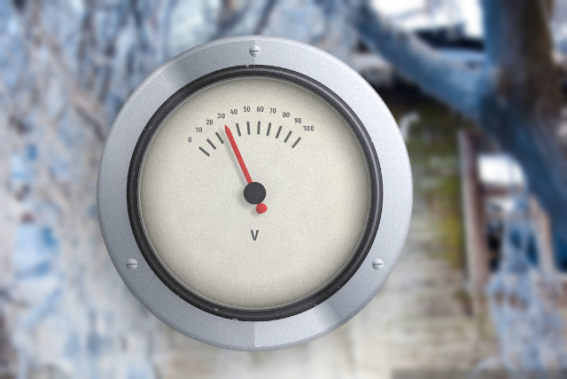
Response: V 30
